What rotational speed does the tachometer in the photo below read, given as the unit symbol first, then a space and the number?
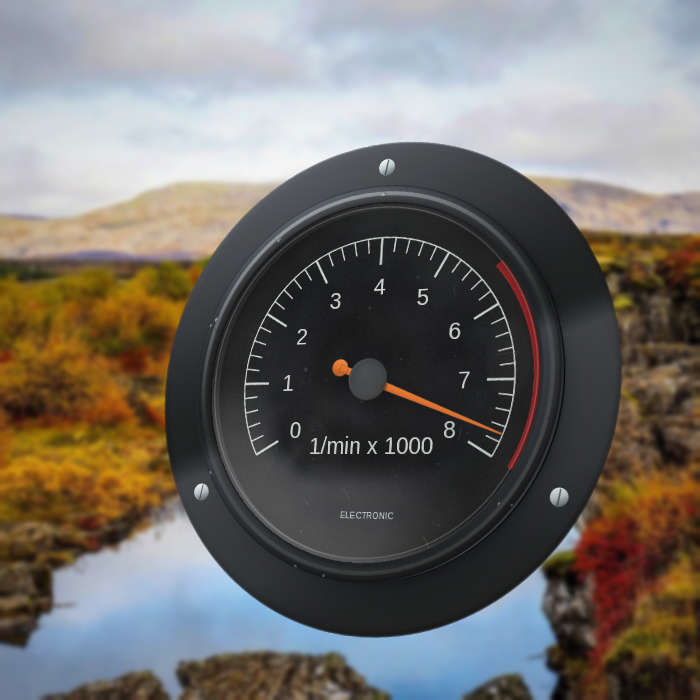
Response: rpm 7700
